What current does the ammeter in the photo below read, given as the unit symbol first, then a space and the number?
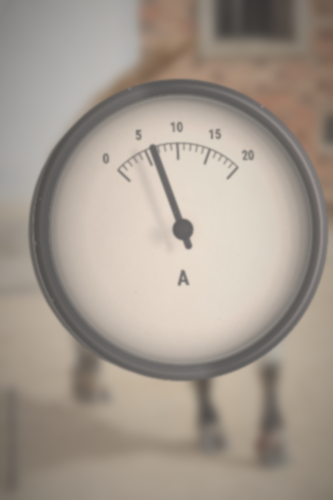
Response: A 6
